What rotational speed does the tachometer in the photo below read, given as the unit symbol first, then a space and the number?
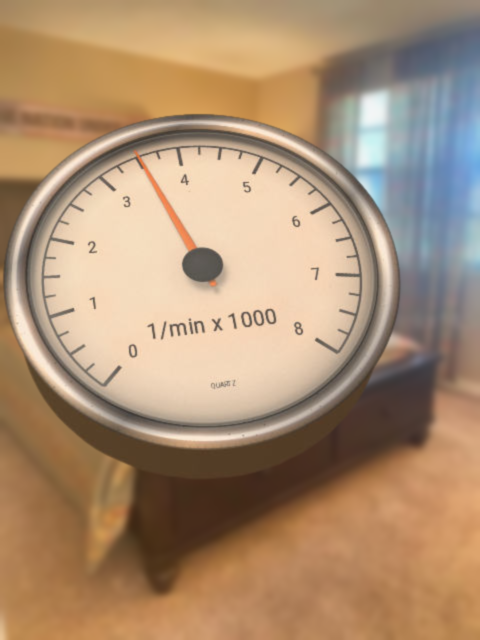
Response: rpm 3500
